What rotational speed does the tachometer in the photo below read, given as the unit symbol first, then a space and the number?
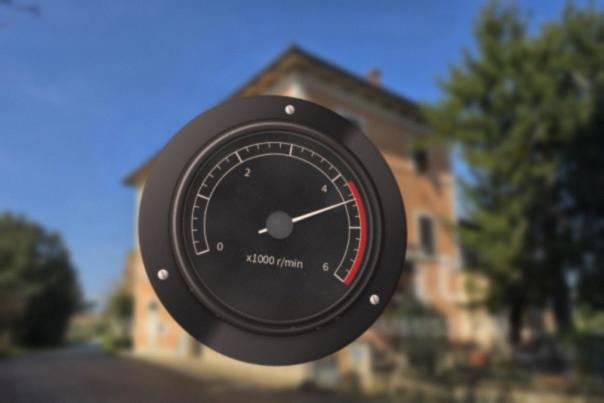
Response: rpm 4500
